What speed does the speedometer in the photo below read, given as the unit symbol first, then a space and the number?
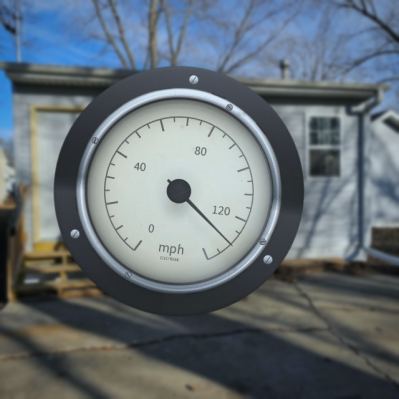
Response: mph 130
